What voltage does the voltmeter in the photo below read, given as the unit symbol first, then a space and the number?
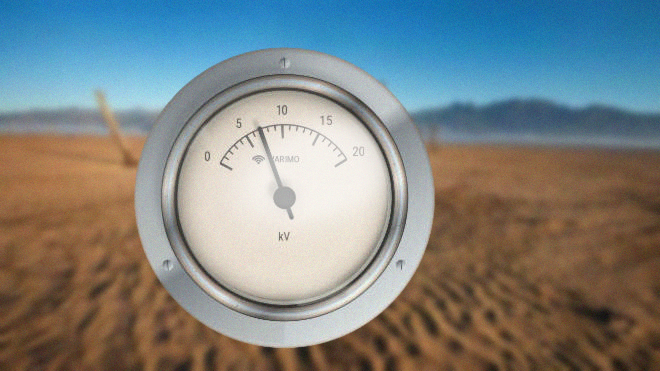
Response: kV 7
